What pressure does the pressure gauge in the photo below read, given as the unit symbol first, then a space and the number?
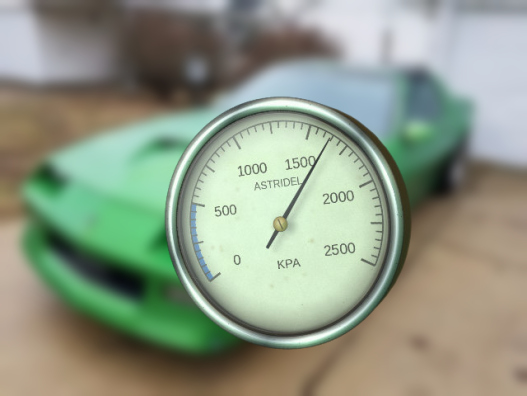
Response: kPa 1650
